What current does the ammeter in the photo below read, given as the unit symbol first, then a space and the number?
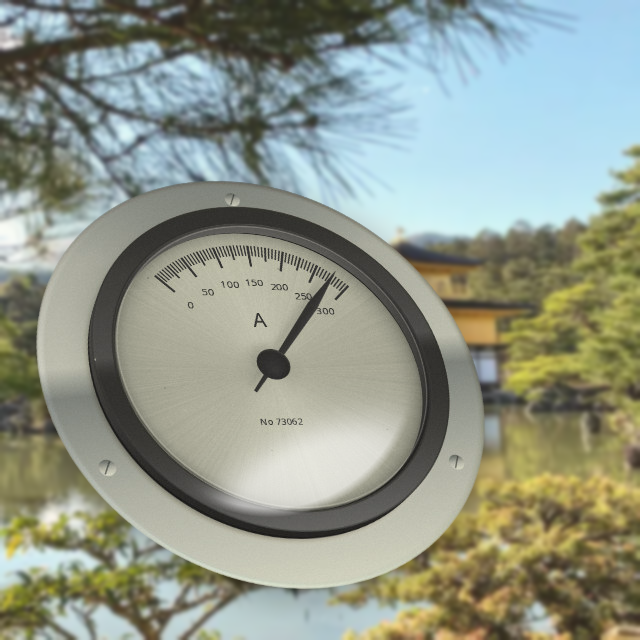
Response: A 275
